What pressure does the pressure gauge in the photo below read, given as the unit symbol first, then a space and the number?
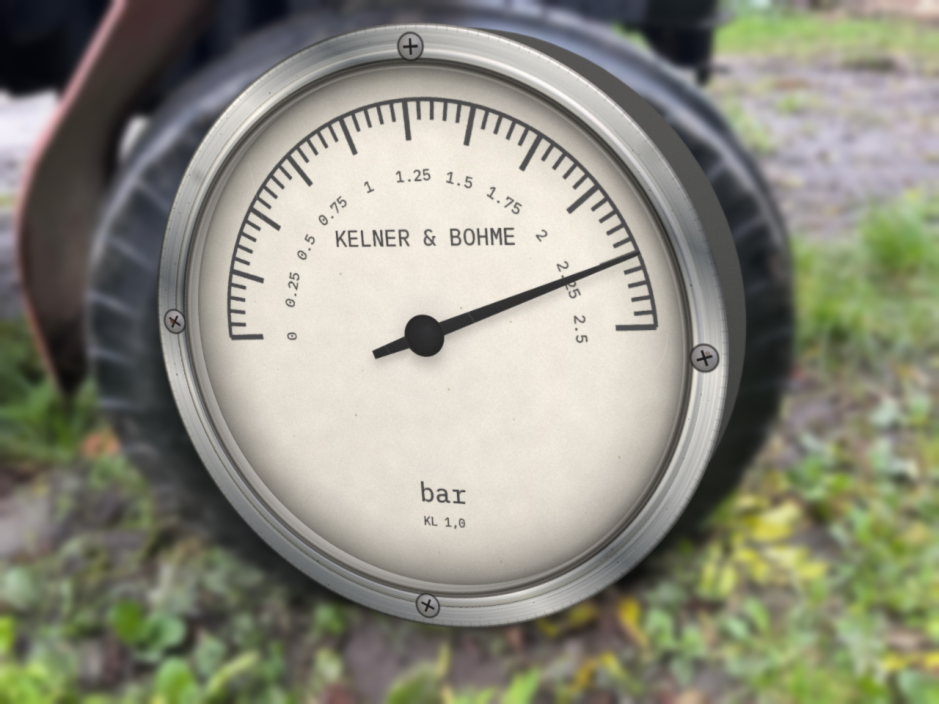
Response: bar 2.25
